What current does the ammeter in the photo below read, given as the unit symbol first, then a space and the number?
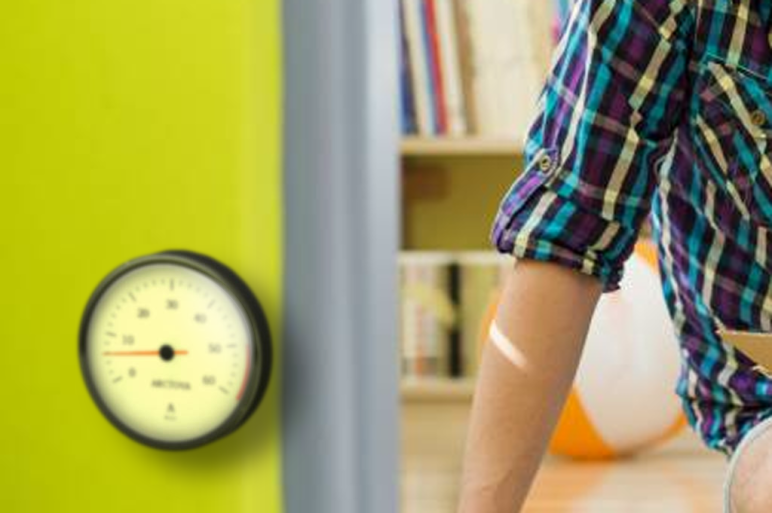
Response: A 6
